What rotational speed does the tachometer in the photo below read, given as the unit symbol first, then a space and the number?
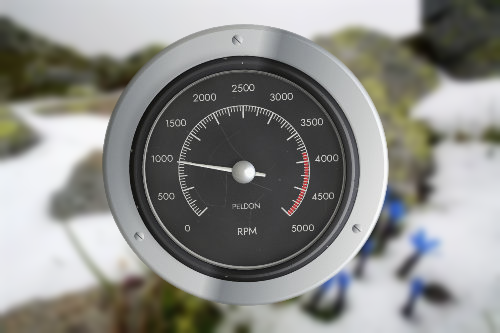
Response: rpm 1000
